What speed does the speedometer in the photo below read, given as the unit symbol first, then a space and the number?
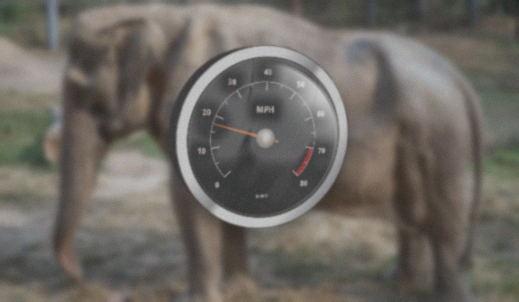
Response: mph 17.5
